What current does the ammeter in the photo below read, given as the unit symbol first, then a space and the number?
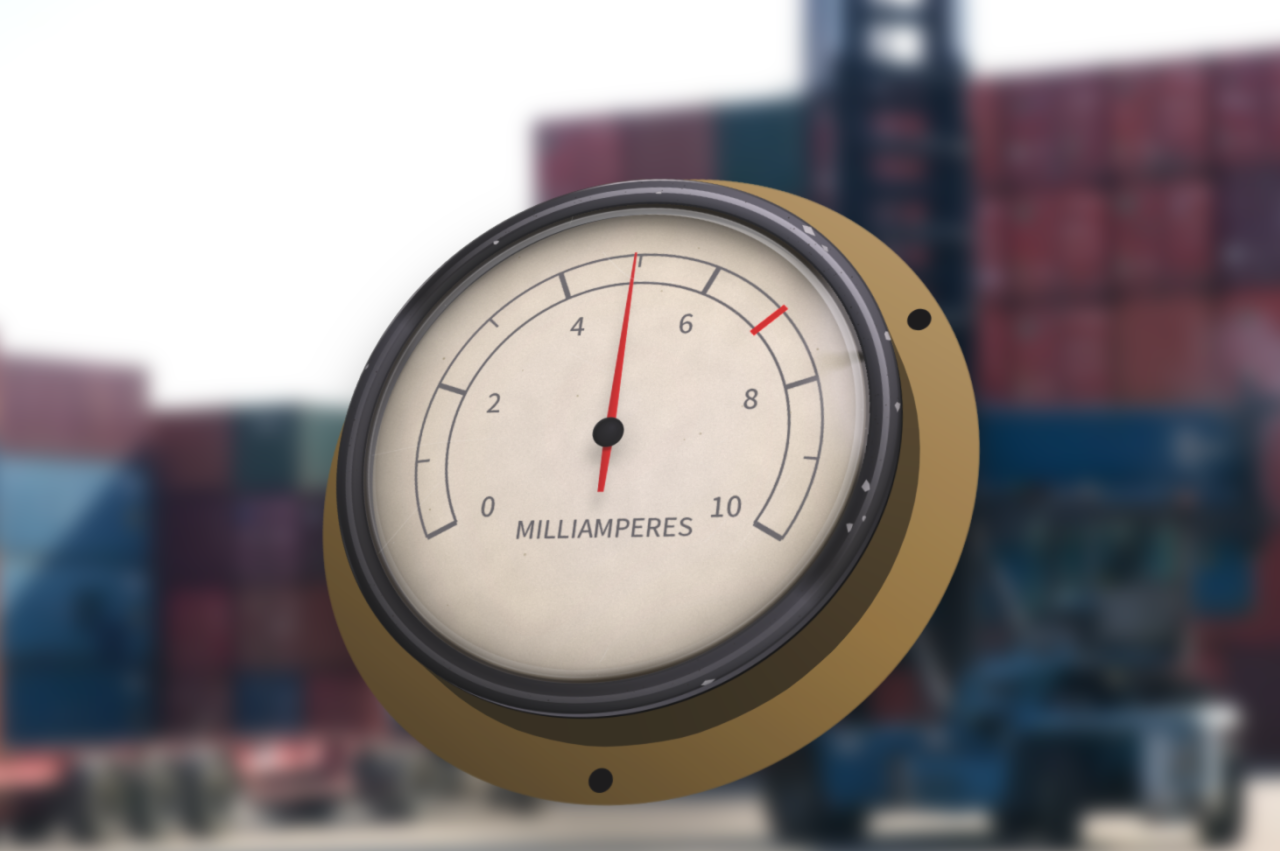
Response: mA 5
